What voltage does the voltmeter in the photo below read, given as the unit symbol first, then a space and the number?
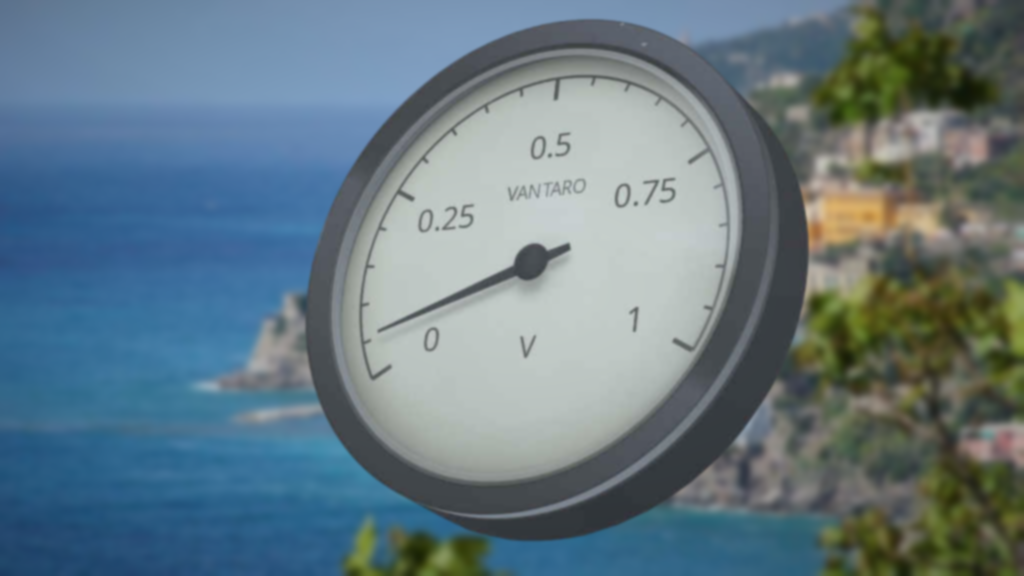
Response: V 0.05
